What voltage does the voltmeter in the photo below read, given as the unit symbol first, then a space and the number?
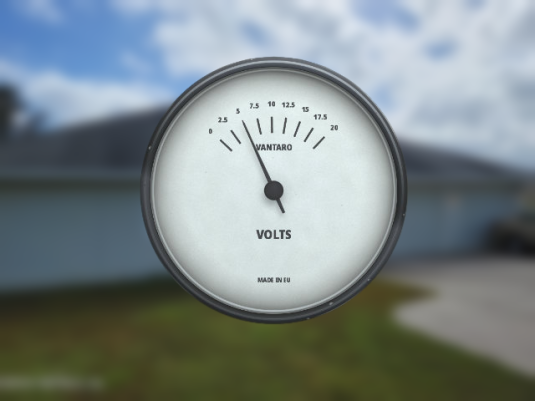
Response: V 5
